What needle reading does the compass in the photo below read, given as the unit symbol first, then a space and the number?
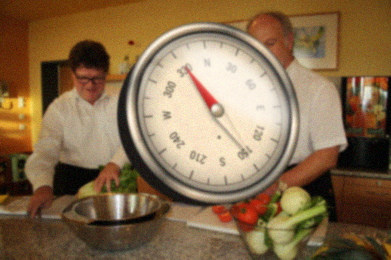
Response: ° 330
